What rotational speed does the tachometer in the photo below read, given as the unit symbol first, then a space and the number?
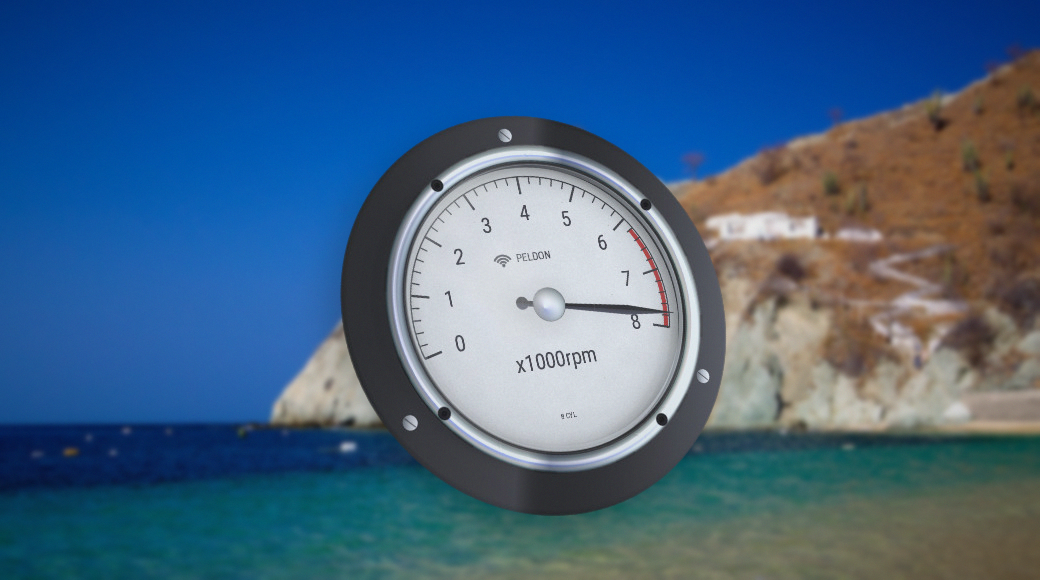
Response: rpm 7800
